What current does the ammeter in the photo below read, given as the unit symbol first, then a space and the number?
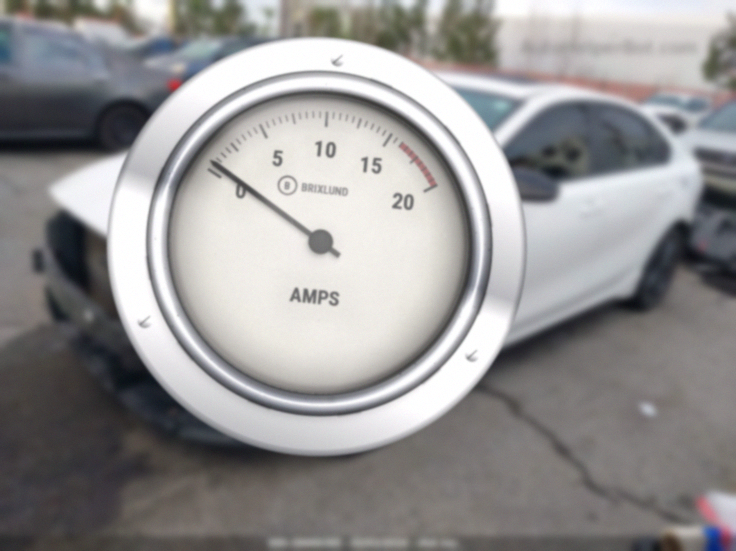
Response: A 0.5
